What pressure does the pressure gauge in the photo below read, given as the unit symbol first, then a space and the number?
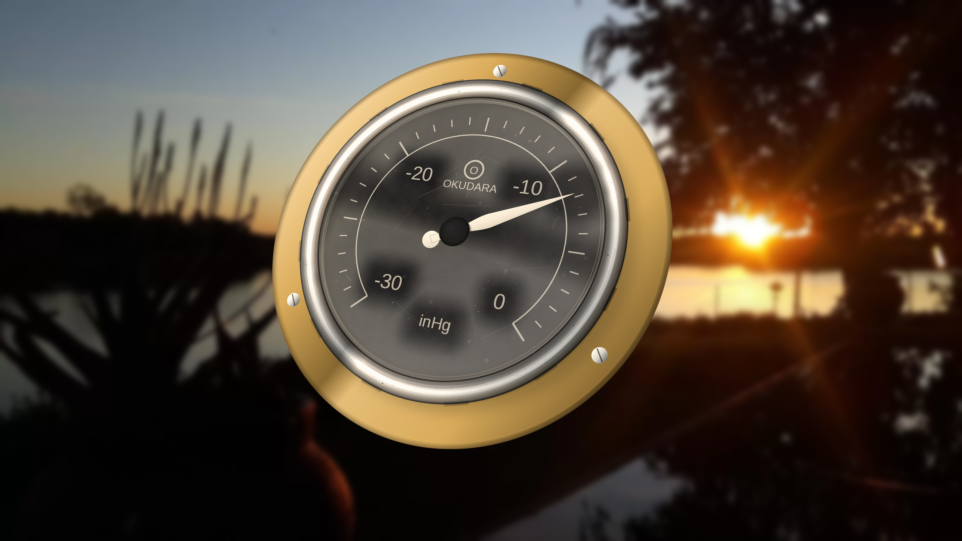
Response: inHg -8
